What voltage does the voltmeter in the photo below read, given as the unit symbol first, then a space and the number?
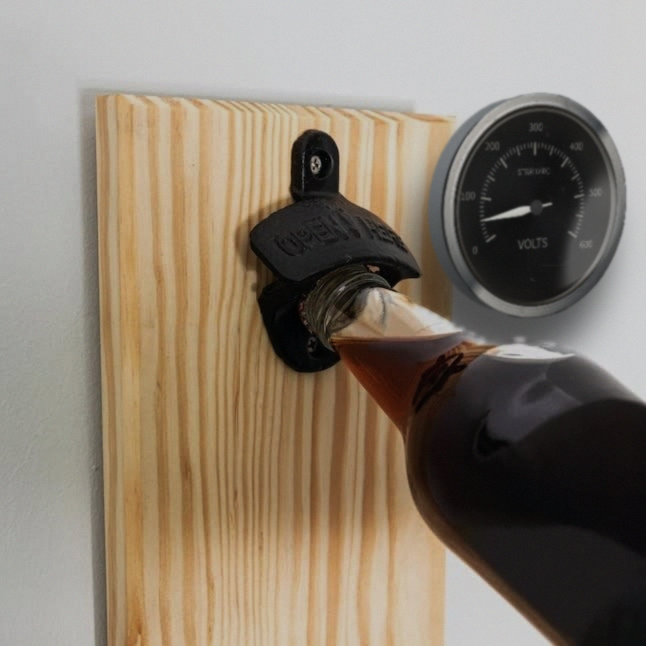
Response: V 50
